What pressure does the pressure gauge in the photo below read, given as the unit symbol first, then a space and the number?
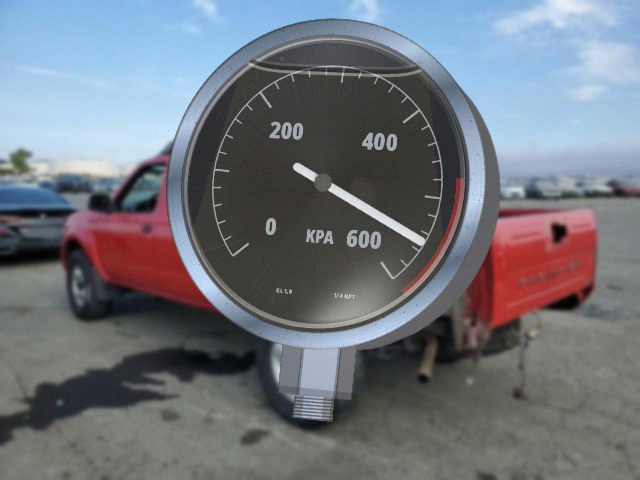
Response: kPa 550
